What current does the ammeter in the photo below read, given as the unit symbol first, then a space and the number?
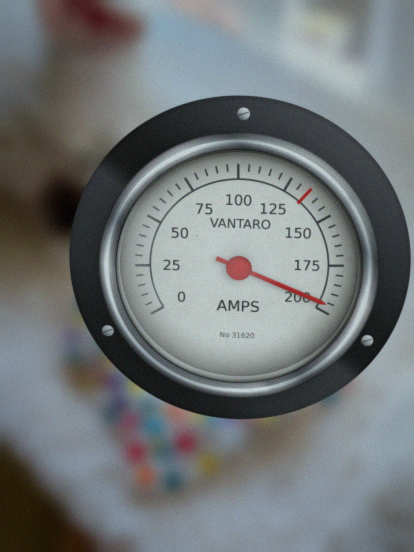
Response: A 195
